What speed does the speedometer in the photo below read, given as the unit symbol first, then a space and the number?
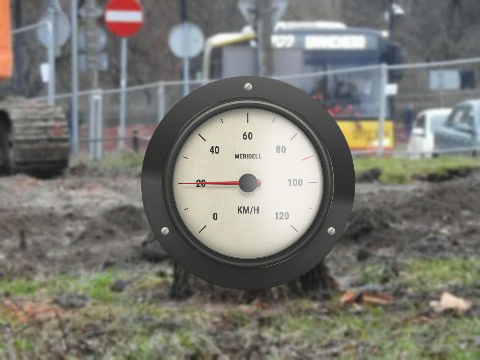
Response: km/h 20
